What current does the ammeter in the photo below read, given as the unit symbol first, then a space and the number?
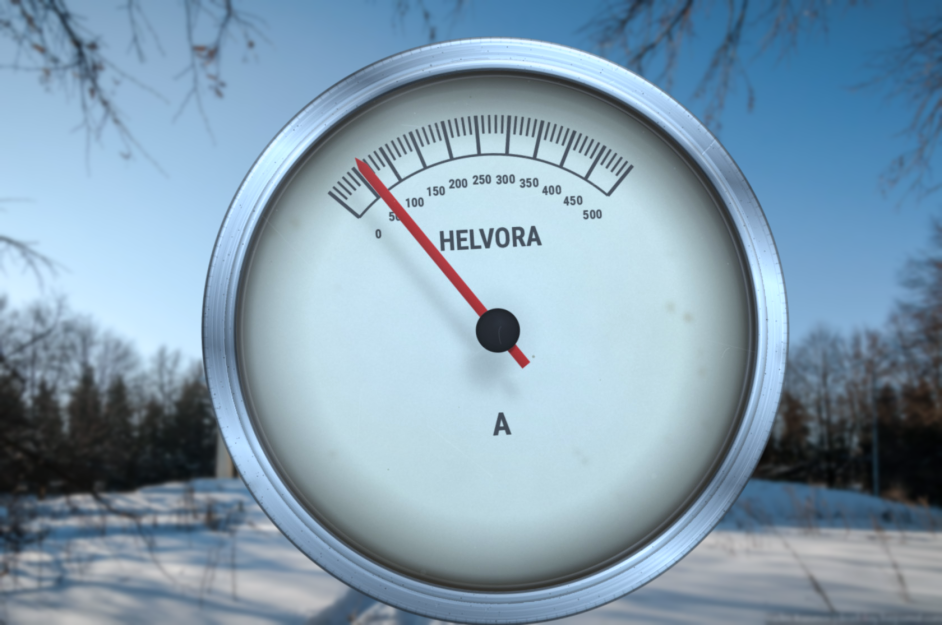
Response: A 60
